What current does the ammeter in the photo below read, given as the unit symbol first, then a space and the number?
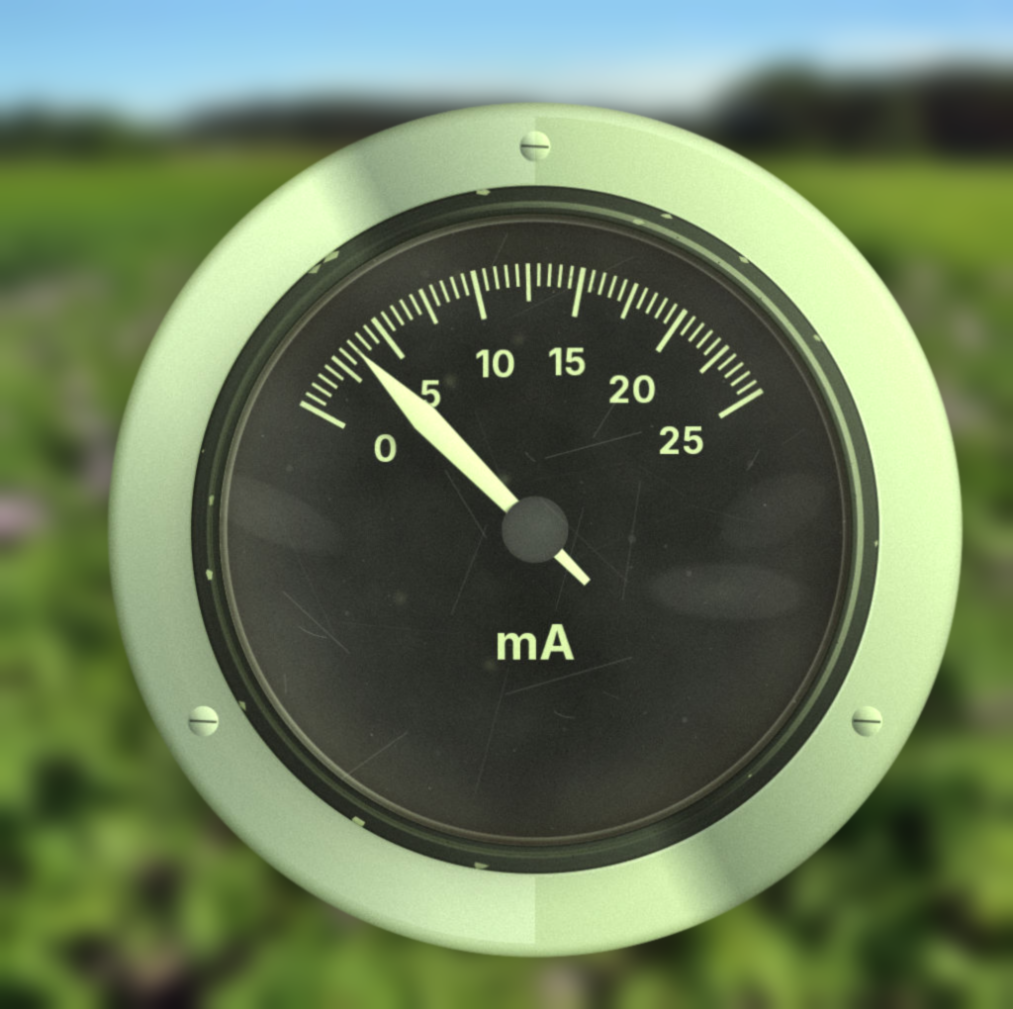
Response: mA 3.5
